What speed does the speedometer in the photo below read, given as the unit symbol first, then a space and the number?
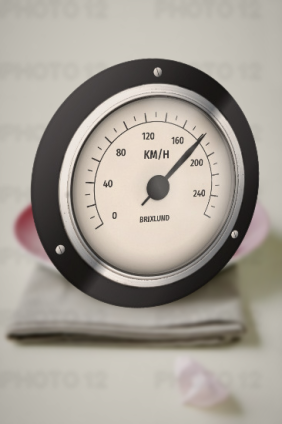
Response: km/h 180
